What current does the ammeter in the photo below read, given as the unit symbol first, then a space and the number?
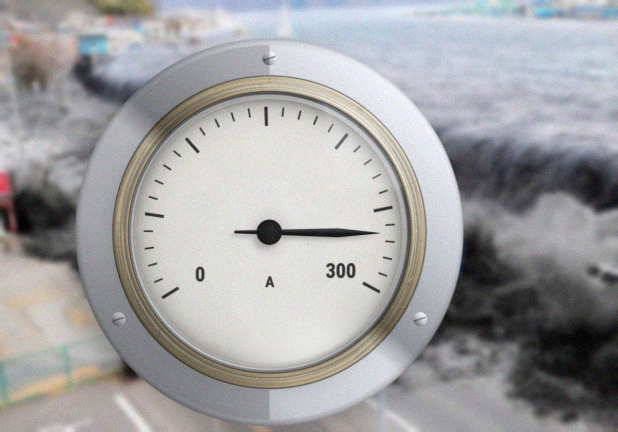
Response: A 265
